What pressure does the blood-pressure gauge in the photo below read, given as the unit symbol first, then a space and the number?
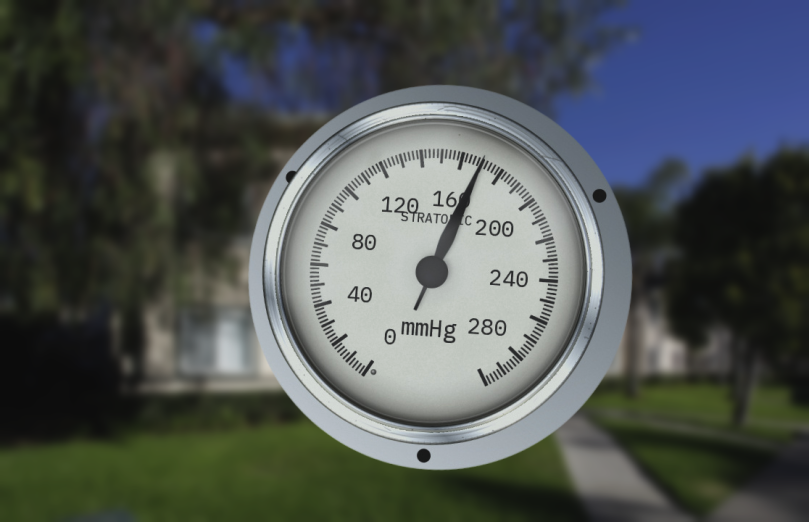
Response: mmHg 170
